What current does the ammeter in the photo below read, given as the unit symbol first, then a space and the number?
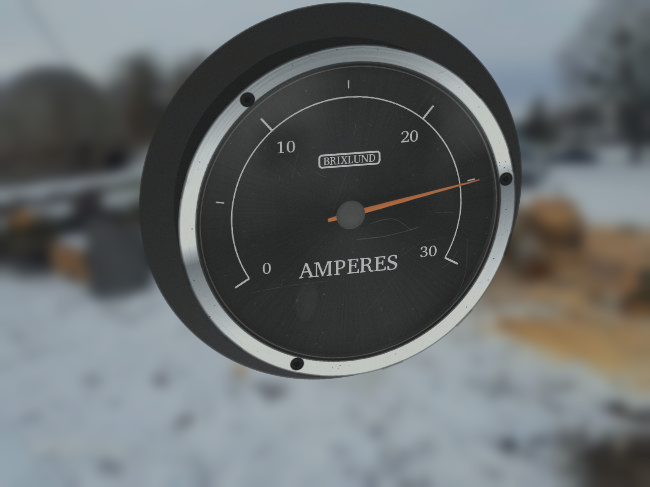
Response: A 25
